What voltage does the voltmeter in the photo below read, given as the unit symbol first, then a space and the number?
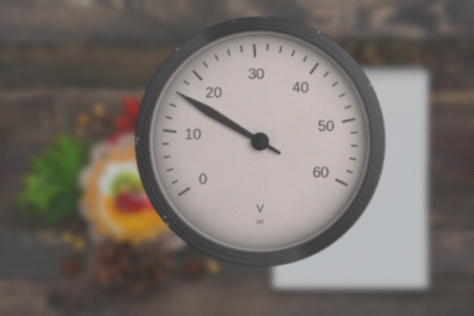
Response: V 16
